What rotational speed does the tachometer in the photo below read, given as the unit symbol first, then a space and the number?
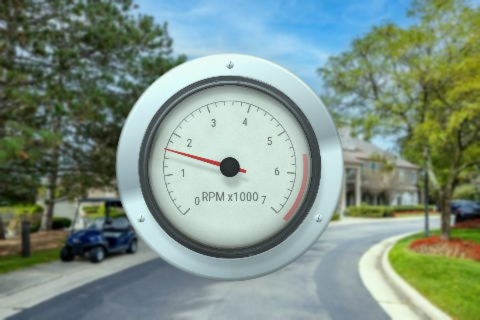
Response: rpm 1600
